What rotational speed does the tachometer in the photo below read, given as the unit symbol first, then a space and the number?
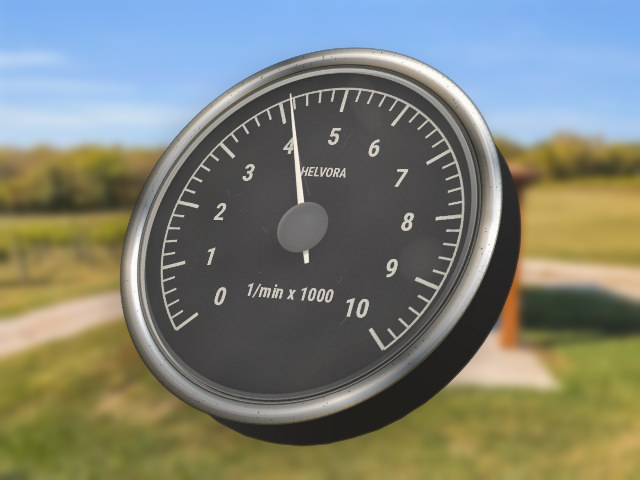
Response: rpm 4200
